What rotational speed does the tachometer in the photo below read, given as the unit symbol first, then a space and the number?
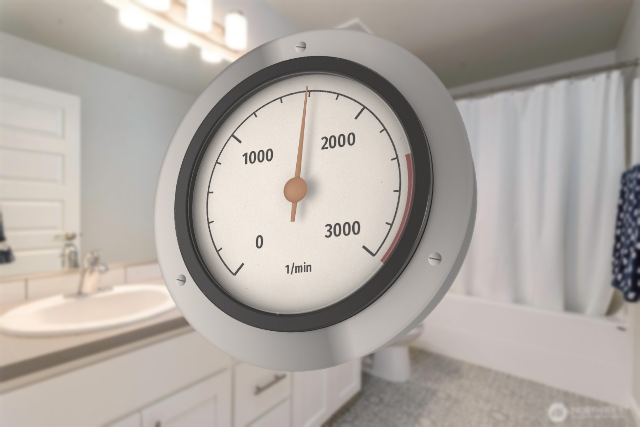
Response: rpm 1600
